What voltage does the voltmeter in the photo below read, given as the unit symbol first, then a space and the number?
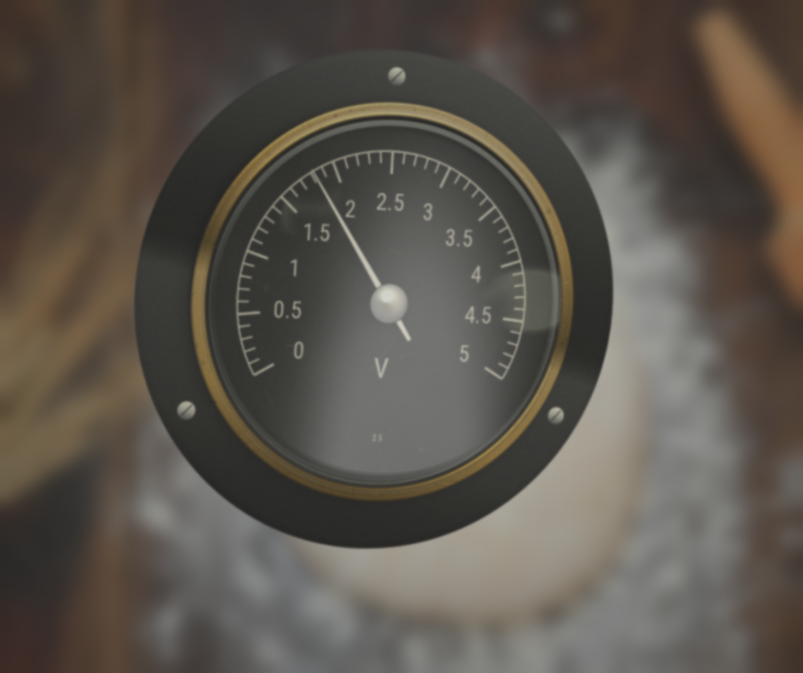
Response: V 1.8
